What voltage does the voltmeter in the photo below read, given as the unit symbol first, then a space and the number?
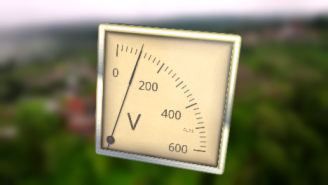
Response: V 100
